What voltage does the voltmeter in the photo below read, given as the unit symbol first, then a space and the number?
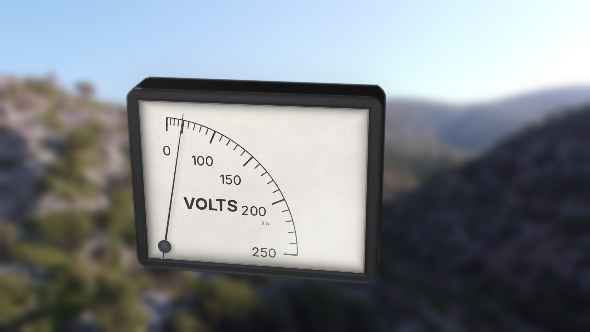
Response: V 50
